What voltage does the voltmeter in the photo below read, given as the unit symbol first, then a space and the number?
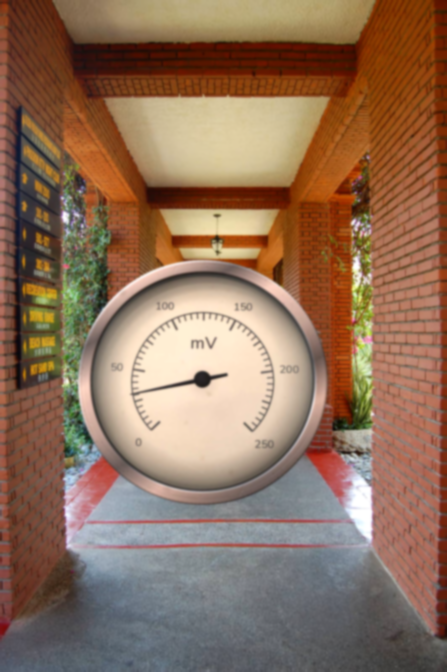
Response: mV 30
